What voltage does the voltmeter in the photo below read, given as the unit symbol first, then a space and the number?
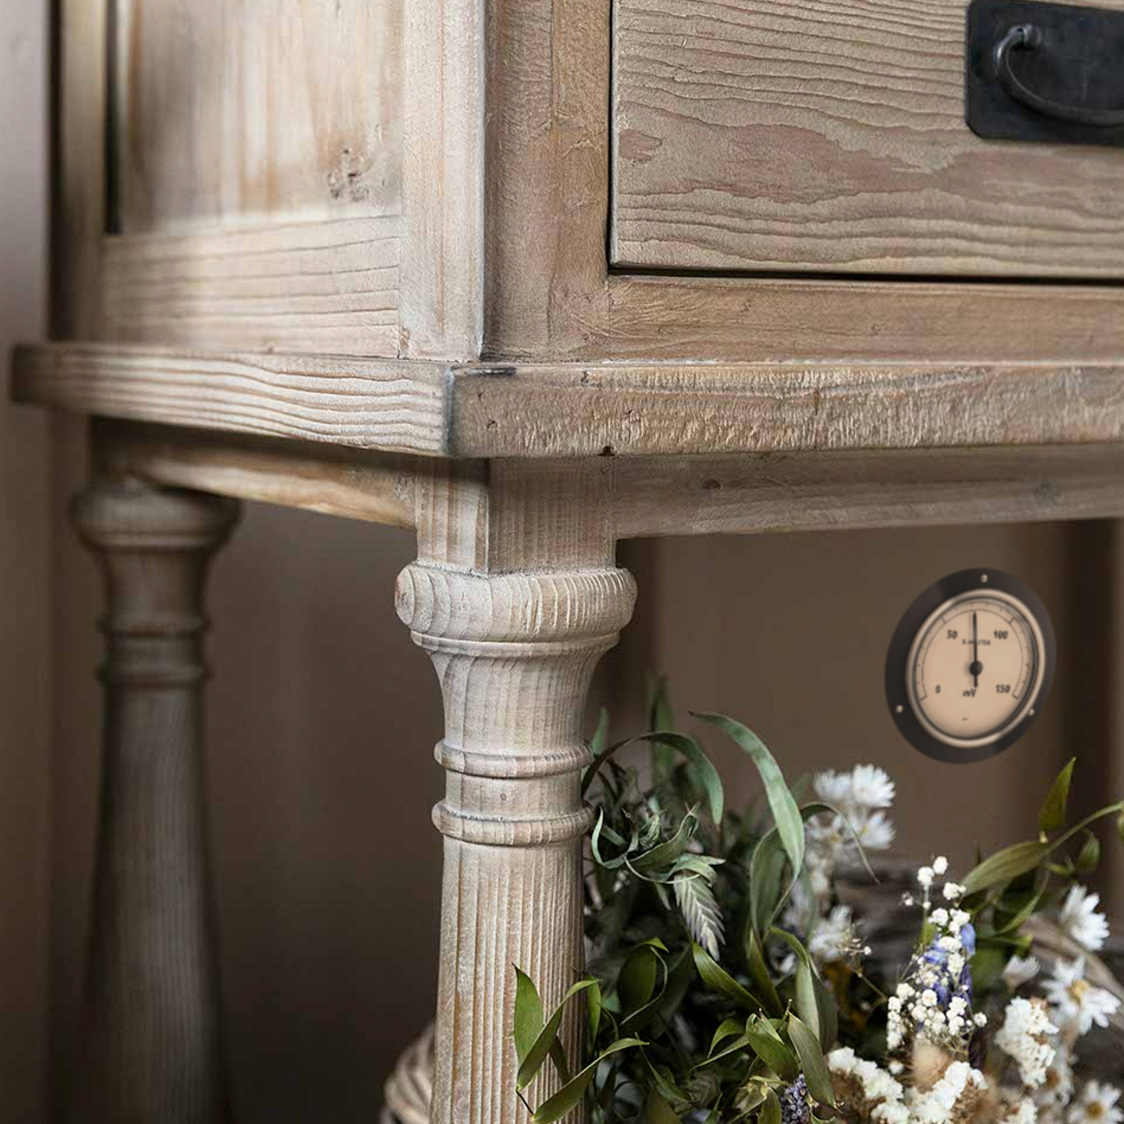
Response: mV 70
